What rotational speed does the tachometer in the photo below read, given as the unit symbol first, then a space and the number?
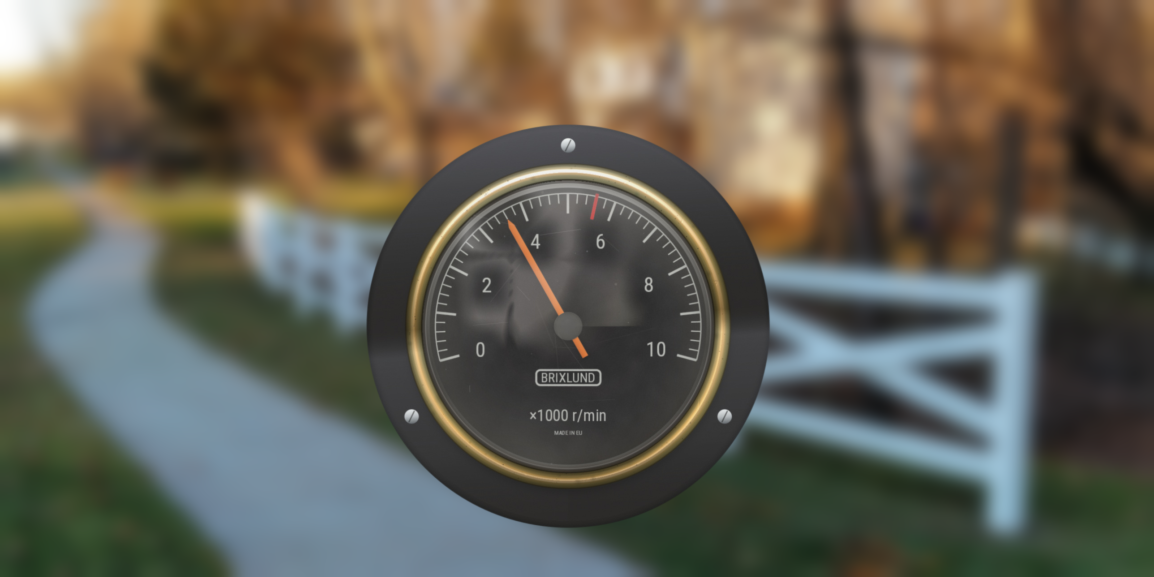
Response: rpm 3600
